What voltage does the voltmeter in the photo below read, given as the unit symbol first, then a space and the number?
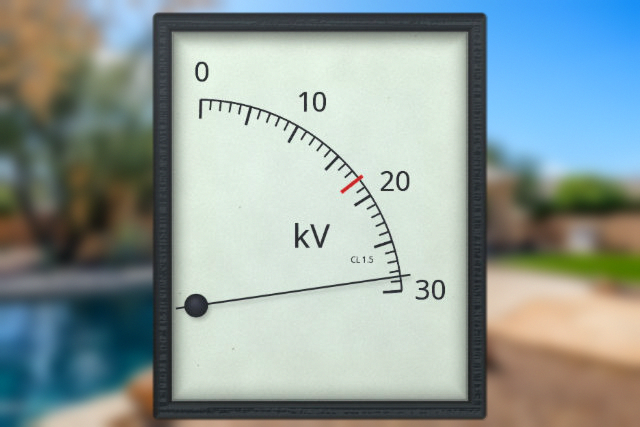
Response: kV 28.5
